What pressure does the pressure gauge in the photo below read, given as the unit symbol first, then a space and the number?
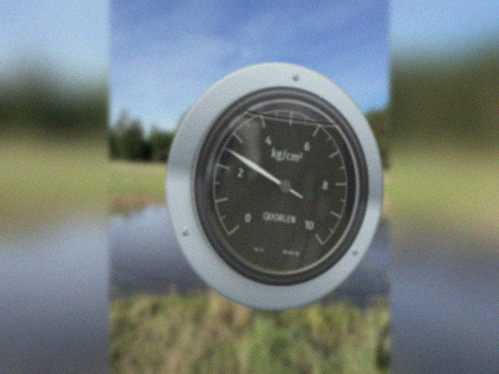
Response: kg/cm² 2.5
